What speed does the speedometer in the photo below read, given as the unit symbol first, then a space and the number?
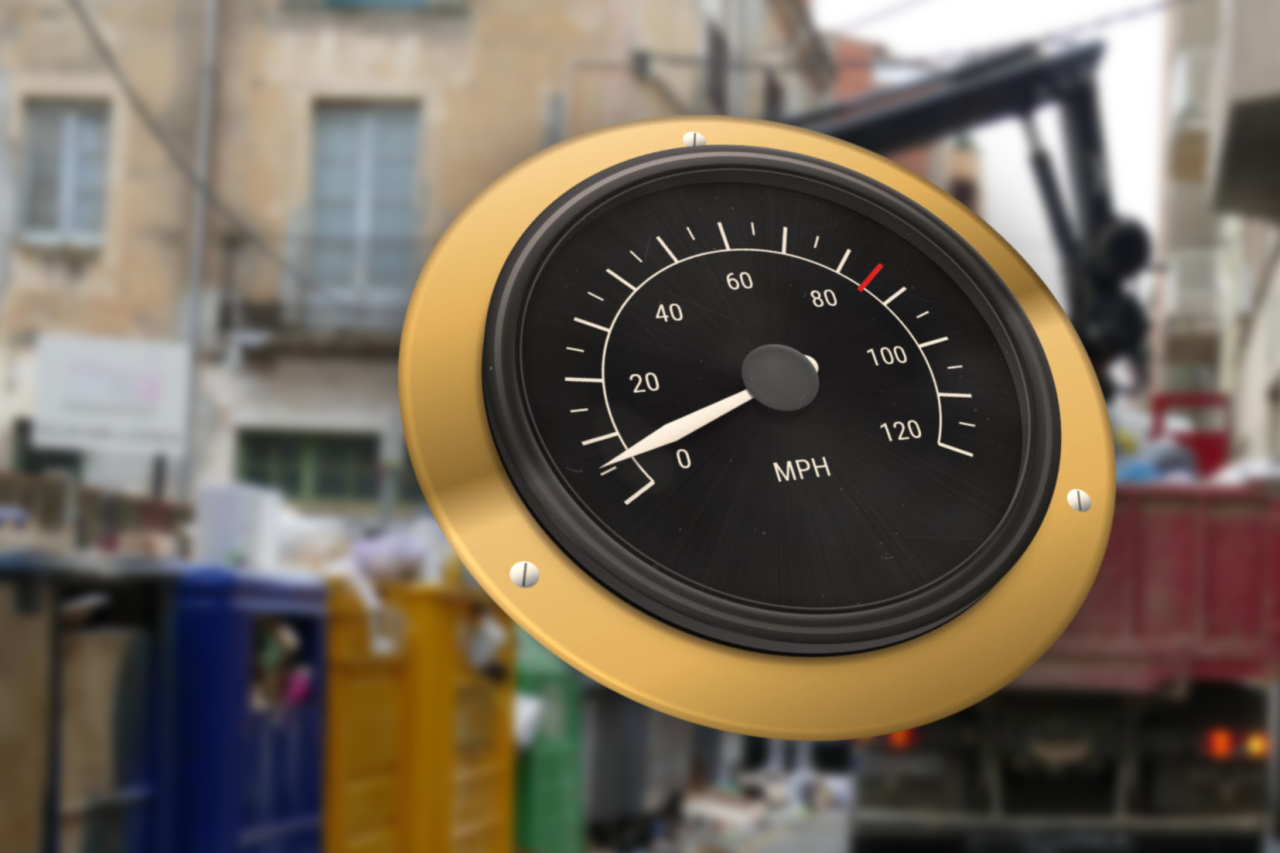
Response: mph 5
